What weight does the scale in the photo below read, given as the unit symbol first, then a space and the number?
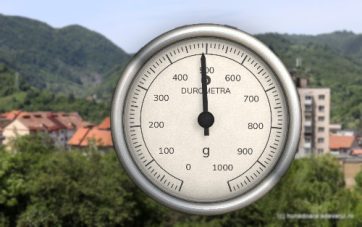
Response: g 490
